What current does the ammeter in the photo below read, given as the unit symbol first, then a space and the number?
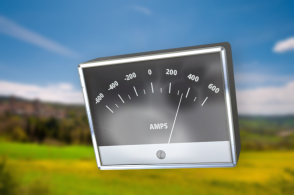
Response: A 350
